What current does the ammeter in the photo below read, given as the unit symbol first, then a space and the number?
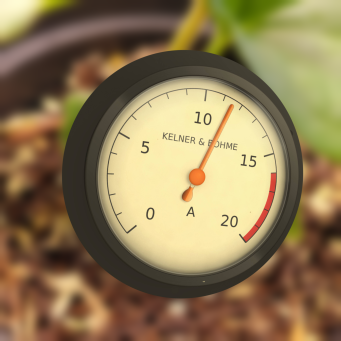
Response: A 11.5
